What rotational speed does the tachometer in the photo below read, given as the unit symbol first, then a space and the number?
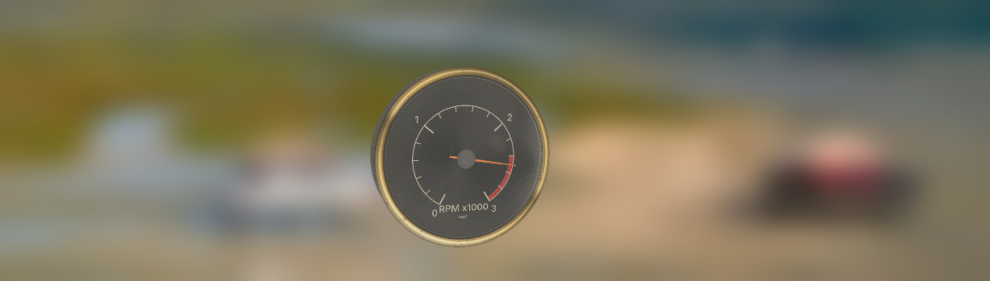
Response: rpm 2500
